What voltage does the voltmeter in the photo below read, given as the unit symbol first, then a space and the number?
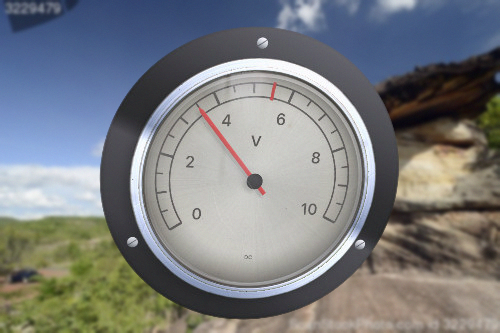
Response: V 3.5
